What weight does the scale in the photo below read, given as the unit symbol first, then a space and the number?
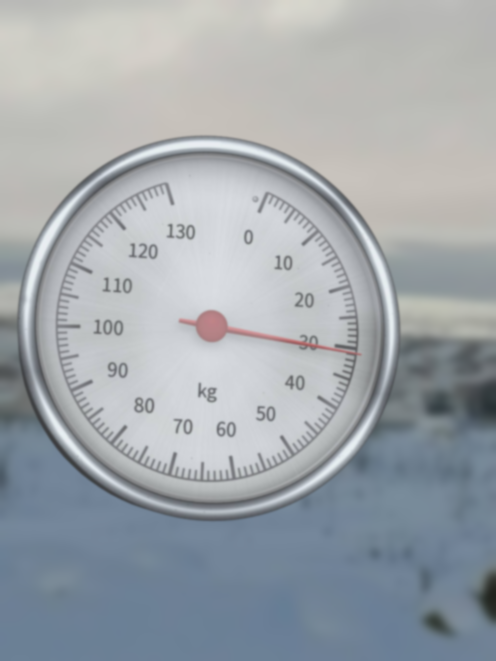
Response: kg 31
